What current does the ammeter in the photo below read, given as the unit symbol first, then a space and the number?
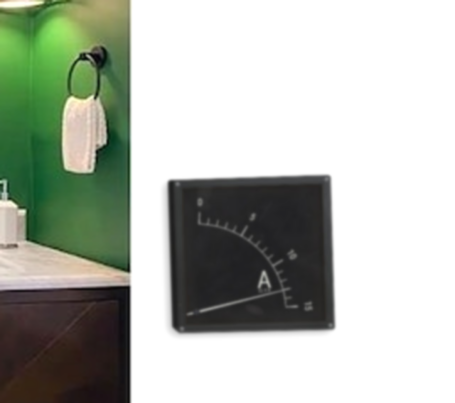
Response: A 13
